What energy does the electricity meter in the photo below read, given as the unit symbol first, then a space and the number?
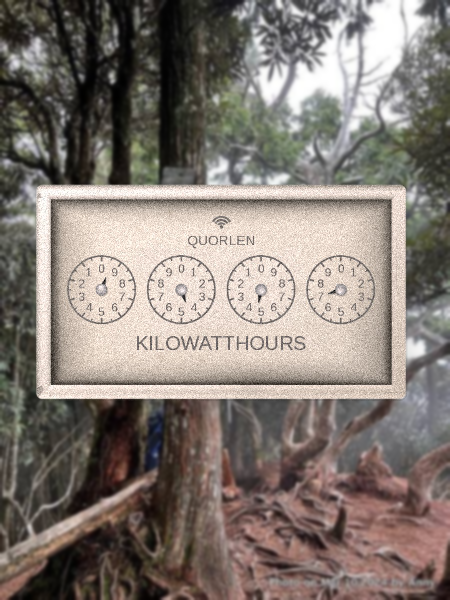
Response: kWh 9447
